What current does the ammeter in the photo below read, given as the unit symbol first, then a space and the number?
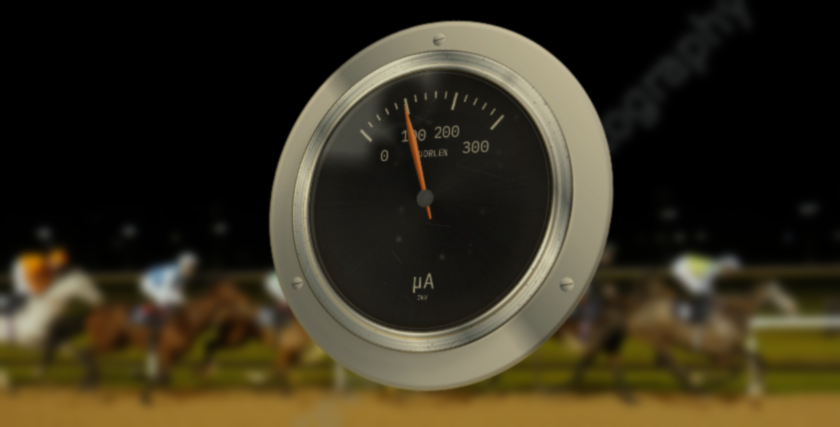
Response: µA 100
